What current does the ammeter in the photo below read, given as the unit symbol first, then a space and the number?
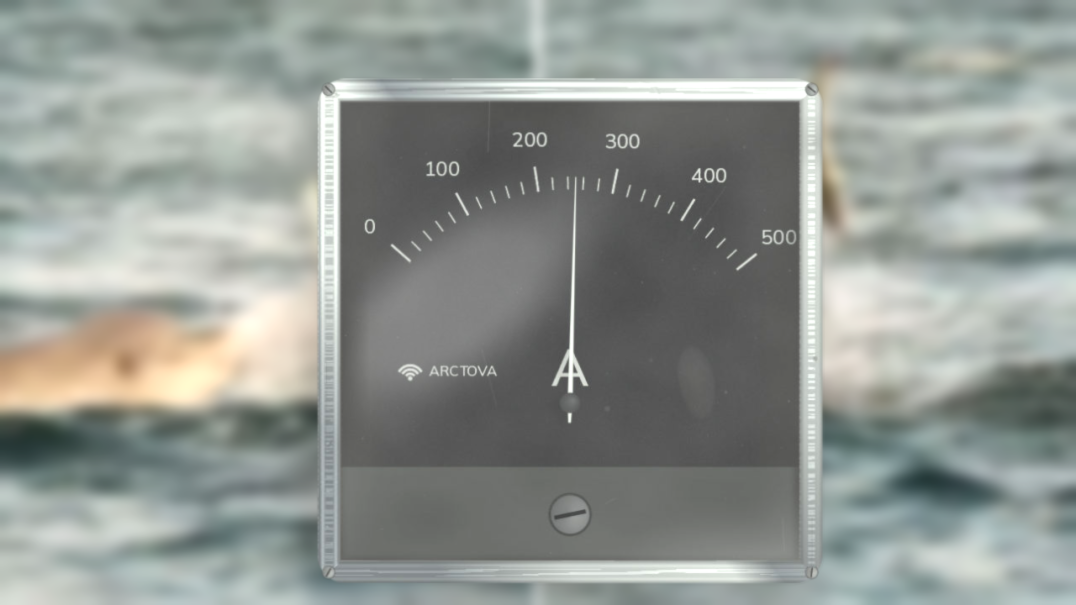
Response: A 250
